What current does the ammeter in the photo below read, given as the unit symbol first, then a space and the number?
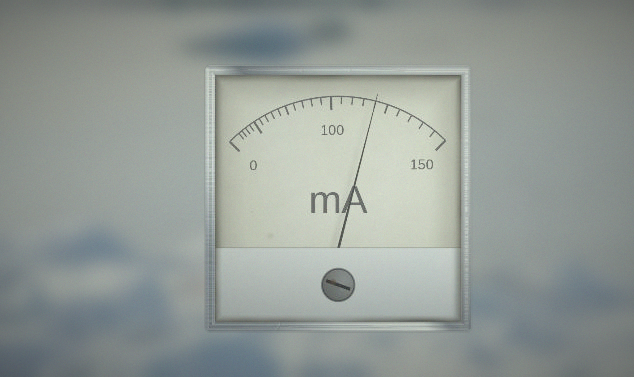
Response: mA 120
